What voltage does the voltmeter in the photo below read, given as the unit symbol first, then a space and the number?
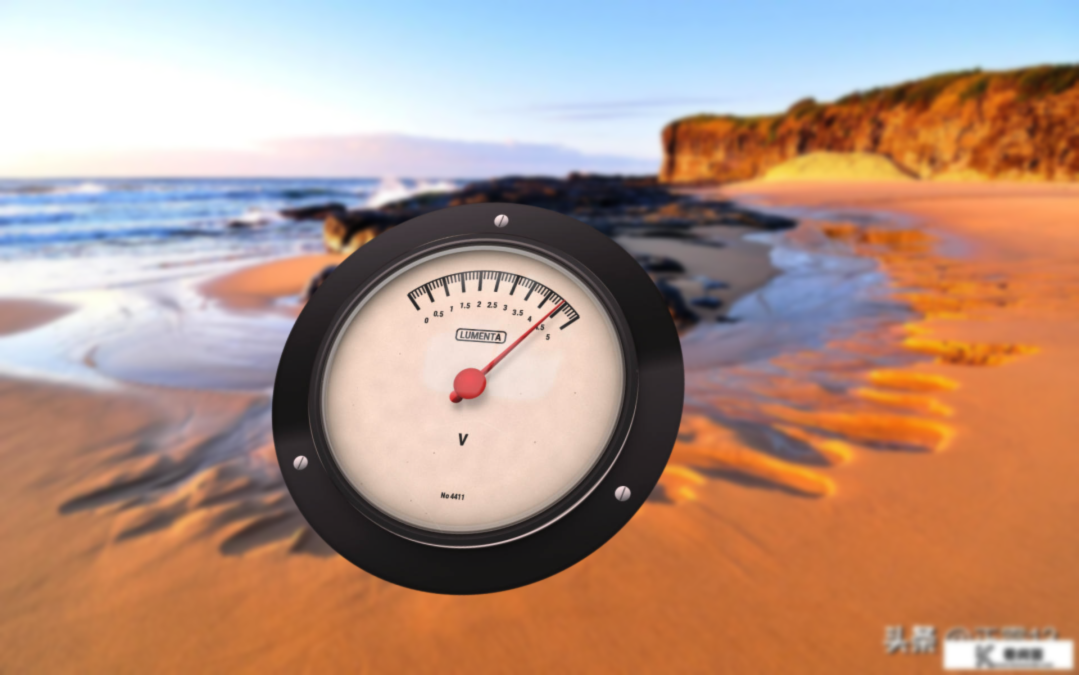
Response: V 4.5
